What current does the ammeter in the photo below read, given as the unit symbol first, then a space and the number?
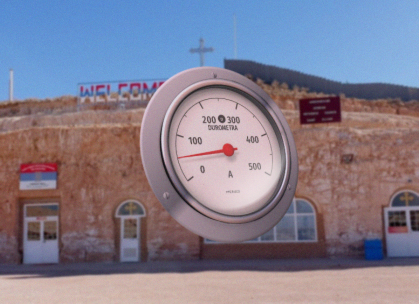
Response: A 50
